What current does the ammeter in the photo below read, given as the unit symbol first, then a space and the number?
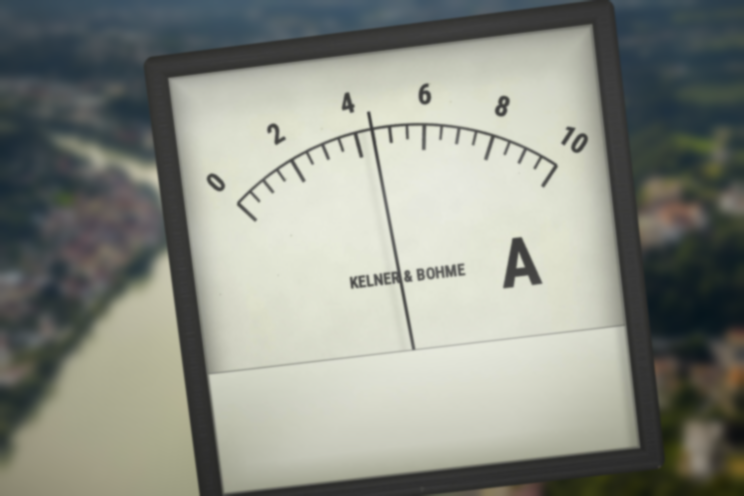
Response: A 4.5
